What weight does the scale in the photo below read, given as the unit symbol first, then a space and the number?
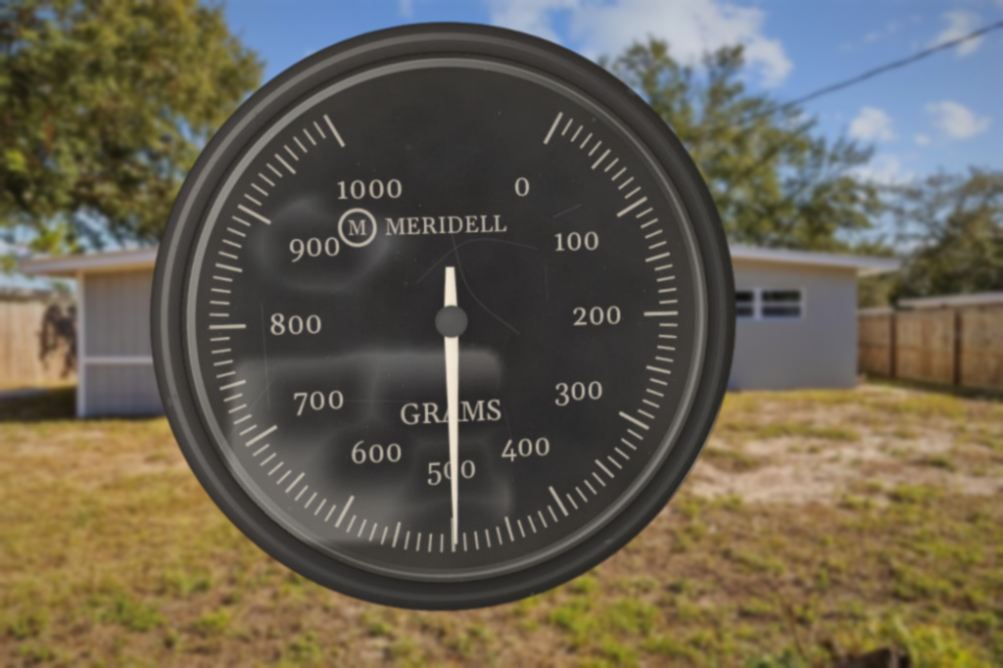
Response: g 500
